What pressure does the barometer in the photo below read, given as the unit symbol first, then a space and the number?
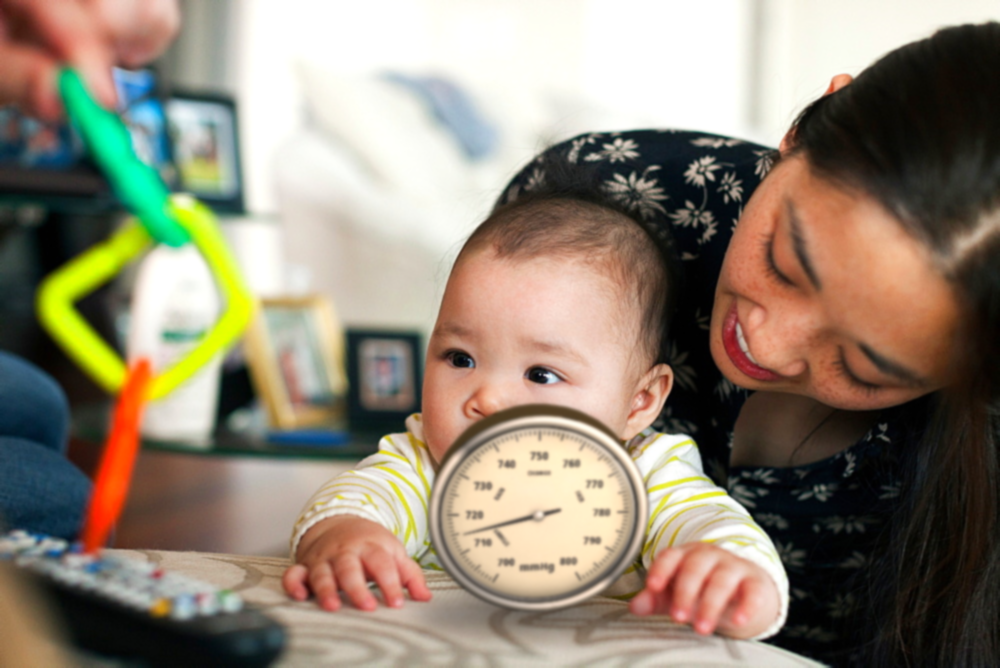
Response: mmHg 715
